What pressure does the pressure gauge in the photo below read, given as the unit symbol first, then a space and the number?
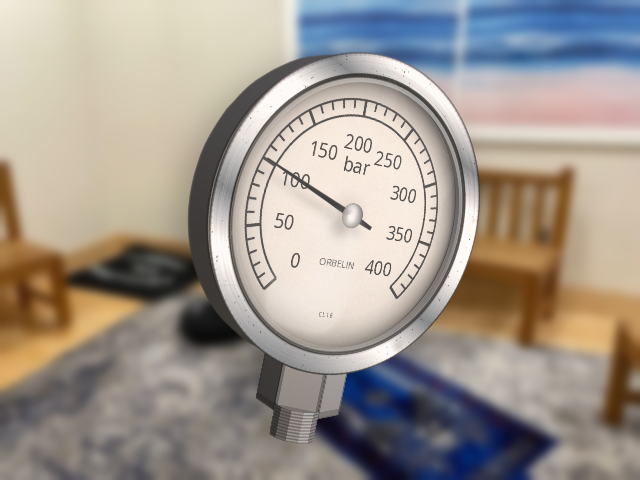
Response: bar 100
